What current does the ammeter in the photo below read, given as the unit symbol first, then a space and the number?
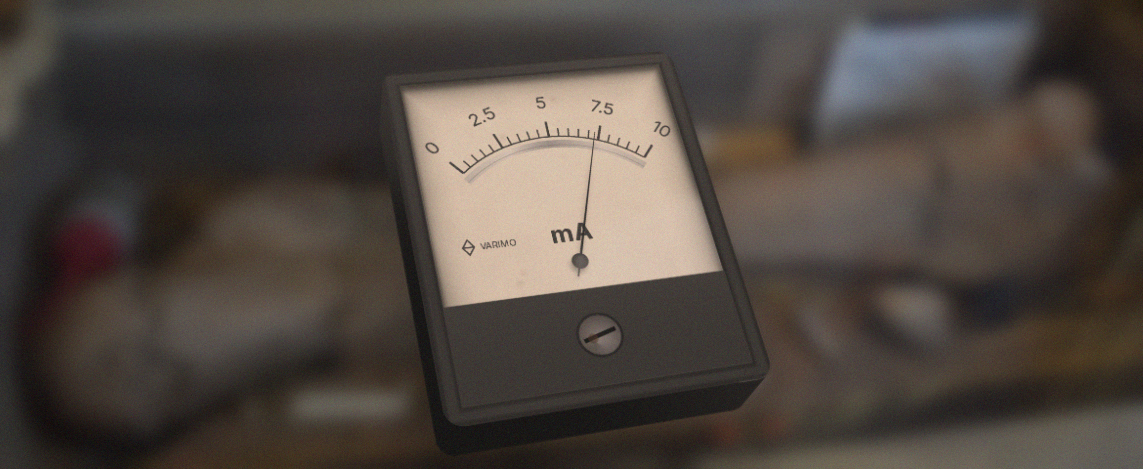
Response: mA 7.25
